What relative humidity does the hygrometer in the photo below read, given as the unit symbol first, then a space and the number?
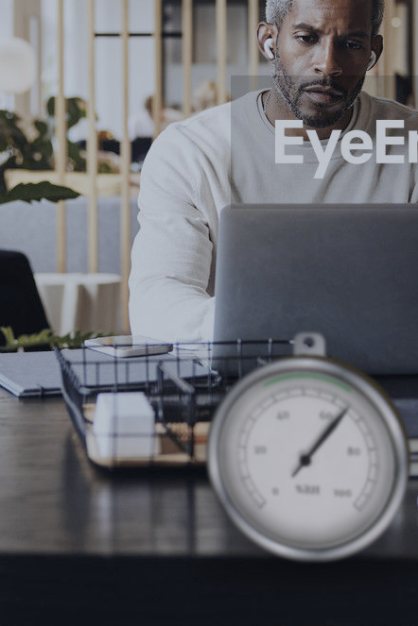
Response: % 65
